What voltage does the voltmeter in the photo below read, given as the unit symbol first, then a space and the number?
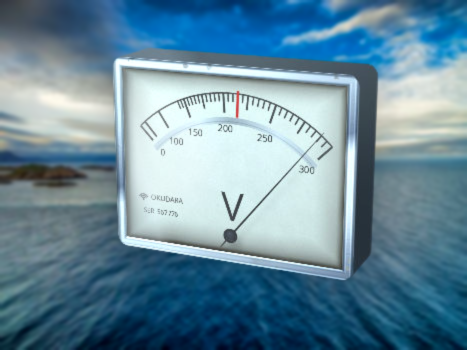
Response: V 290
